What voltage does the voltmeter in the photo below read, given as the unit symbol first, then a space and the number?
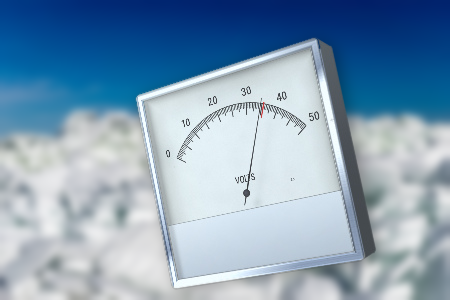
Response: V 35
